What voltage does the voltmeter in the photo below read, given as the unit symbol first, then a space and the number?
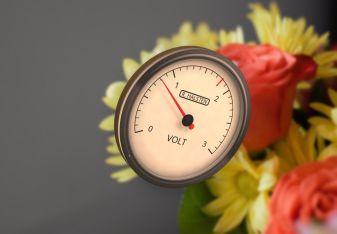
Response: V 0.8
